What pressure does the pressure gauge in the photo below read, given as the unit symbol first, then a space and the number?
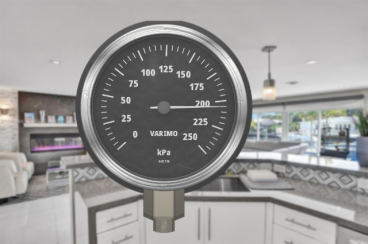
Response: kPa 205
